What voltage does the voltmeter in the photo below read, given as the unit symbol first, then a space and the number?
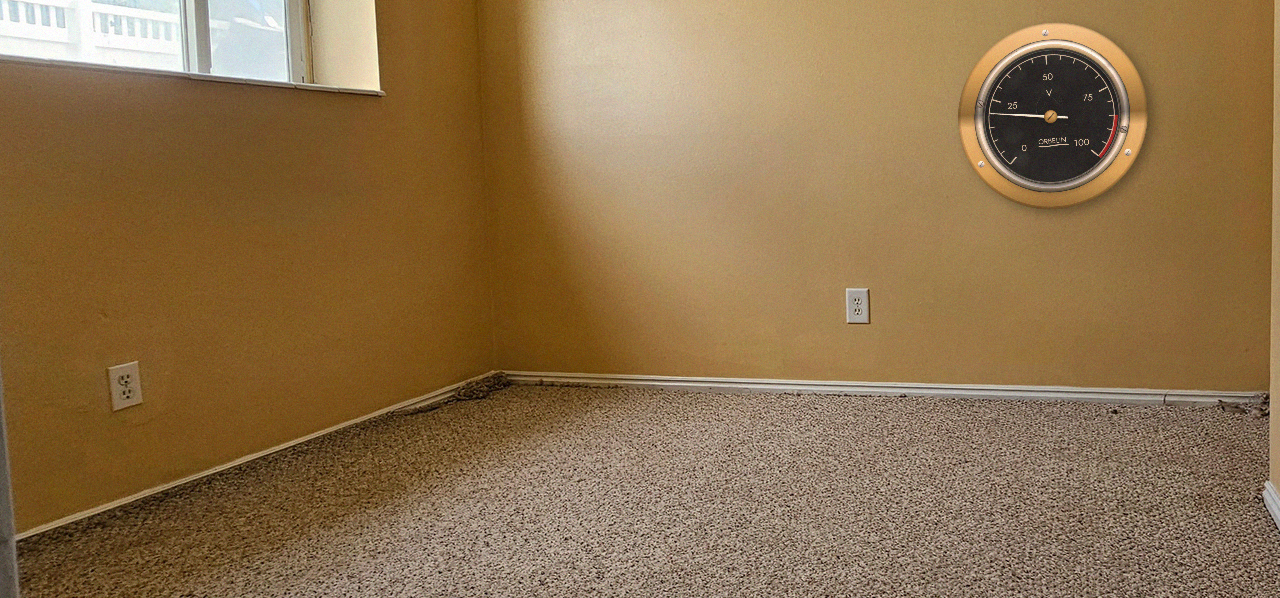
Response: V 20
